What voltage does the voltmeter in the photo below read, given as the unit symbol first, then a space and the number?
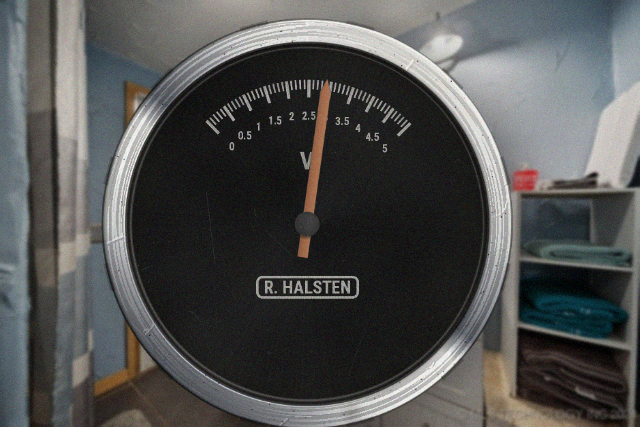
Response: V 2.9
